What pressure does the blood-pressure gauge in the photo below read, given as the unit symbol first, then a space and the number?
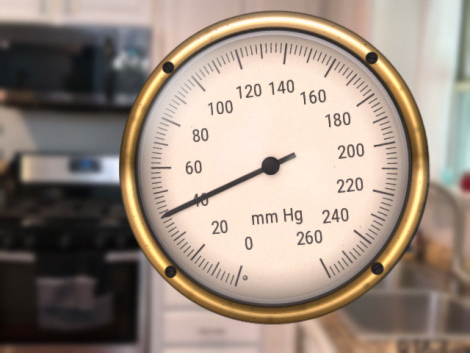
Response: mmHg 40
